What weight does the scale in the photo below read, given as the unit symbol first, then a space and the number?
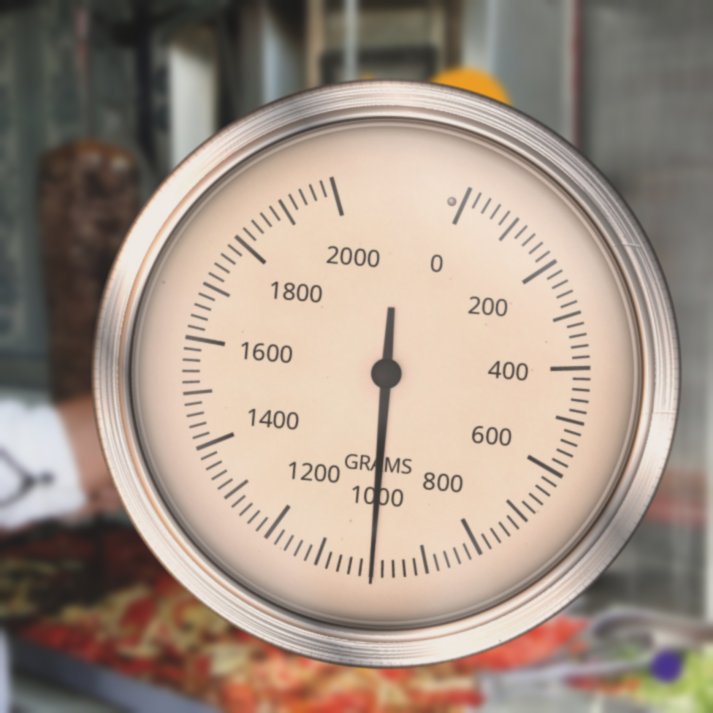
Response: g 1000
